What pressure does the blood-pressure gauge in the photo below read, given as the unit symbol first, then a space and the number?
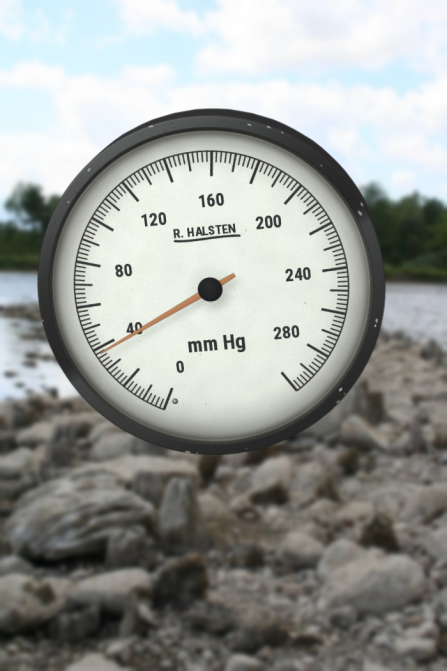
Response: mmHg 38
